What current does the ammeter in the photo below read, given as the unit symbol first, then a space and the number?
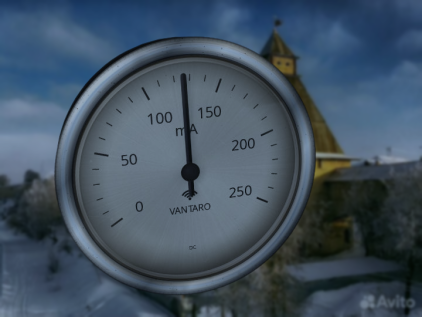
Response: mA 125
